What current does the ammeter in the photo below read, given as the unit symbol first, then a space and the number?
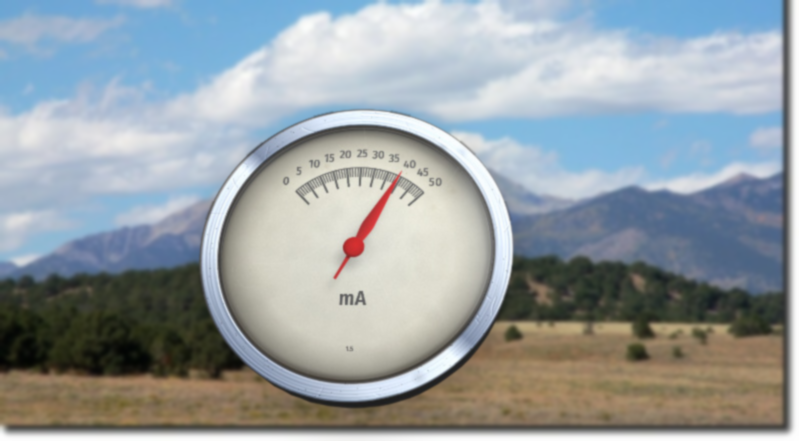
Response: mA 40
